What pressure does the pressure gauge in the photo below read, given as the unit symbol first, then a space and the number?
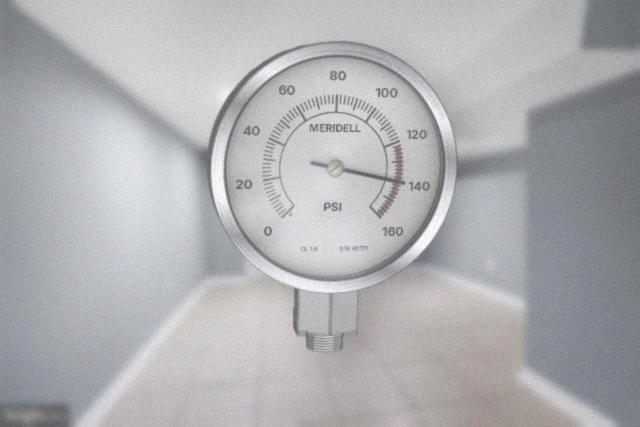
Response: psi 140
